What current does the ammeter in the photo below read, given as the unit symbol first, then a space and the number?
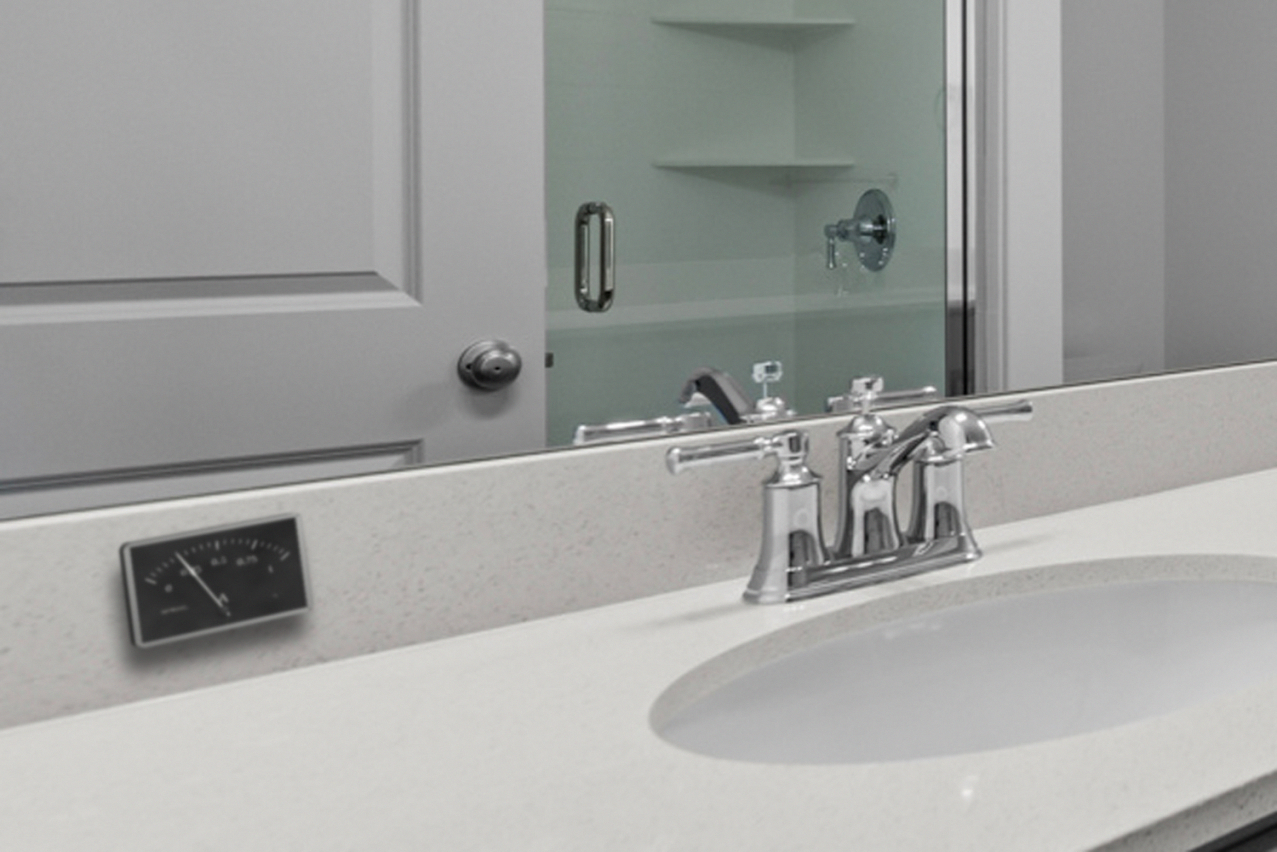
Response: A 0.25
